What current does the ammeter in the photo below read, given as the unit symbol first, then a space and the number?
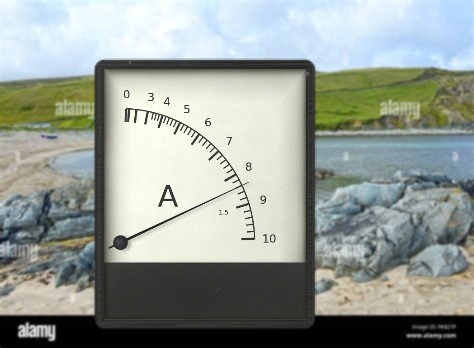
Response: A 8.4
